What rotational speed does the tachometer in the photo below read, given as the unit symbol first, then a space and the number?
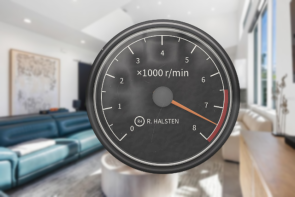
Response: rpm 7500
